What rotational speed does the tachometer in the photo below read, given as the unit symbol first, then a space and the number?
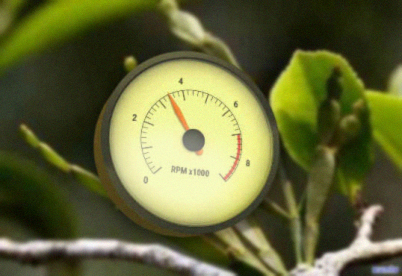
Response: rpm 3400
